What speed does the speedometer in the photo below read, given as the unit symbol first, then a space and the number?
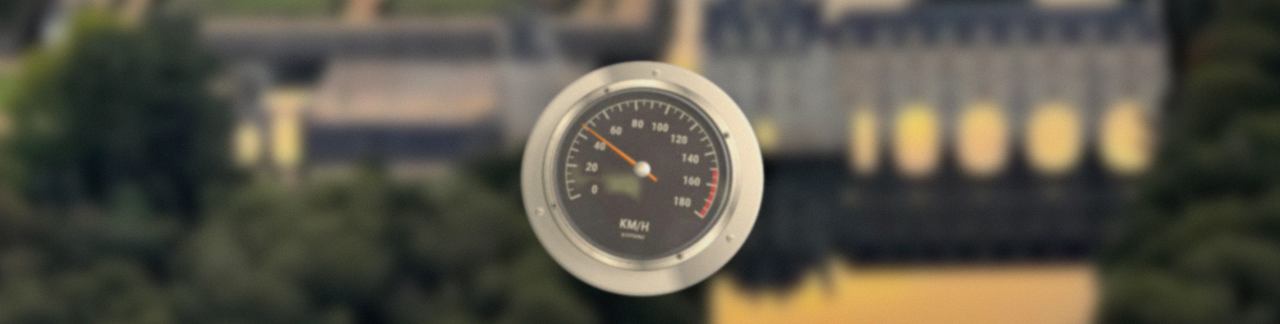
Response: km/h 45
